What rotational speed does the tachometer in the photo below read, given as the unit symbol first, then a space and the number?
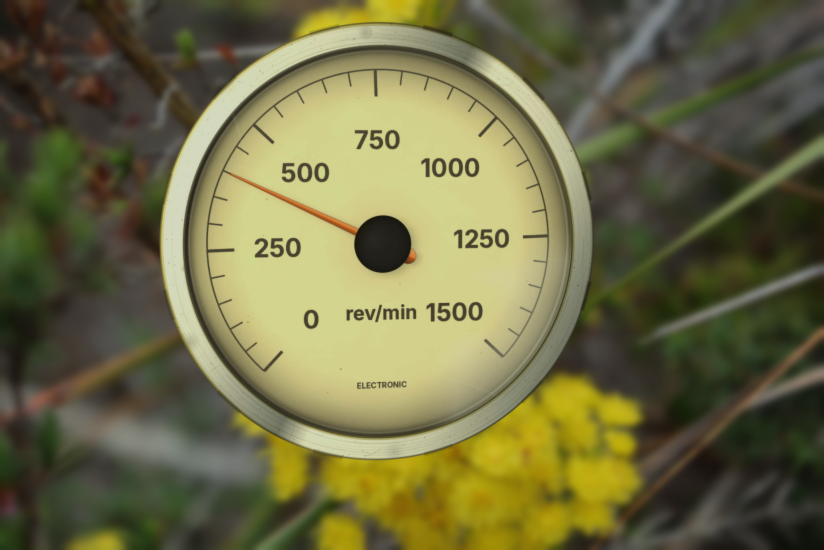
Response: rpm 400
